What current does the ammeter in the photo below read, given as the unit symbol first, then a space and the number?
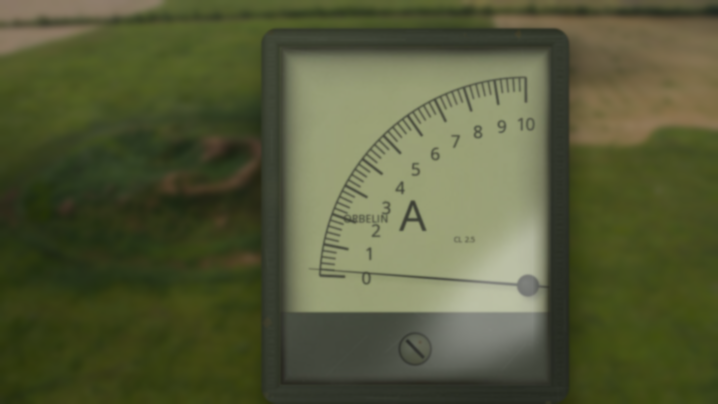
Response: A 0.2
